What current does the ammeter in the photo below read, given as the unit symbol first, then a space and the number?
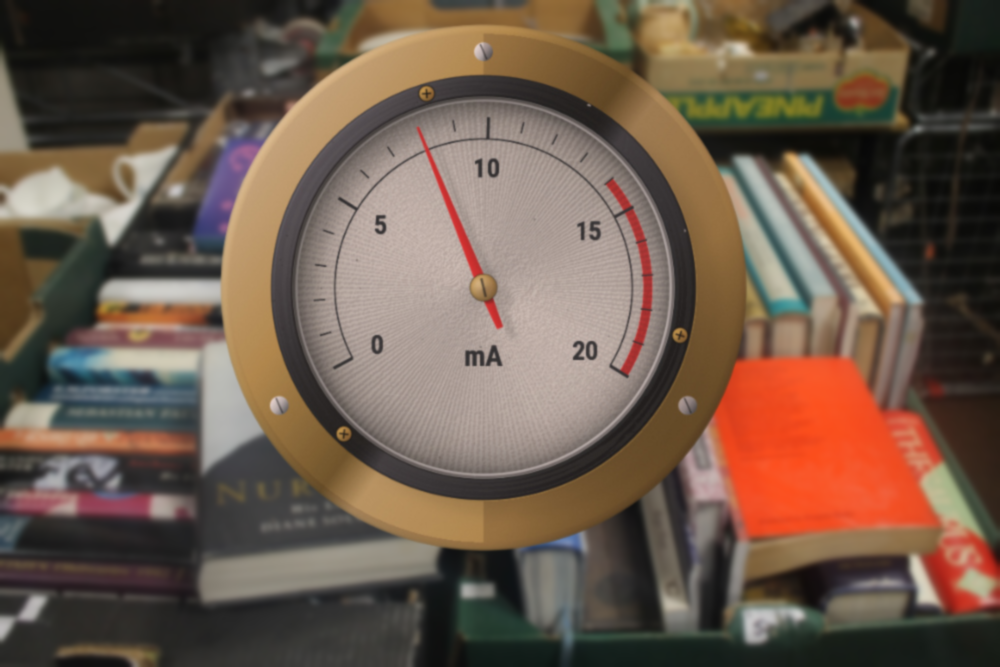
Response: mA 8
